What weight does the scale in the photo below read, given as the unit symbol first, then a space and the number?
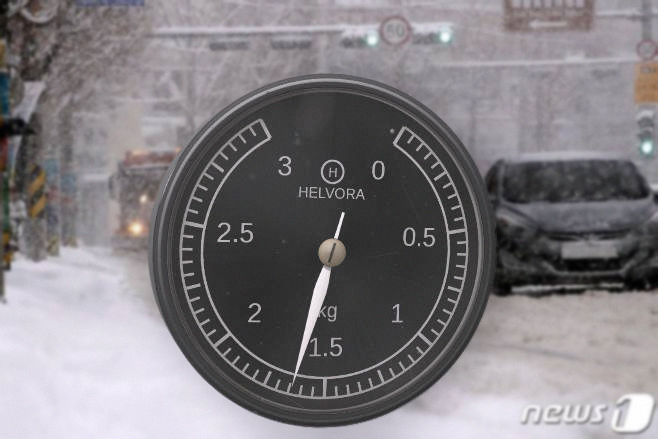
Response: kg 1.65
